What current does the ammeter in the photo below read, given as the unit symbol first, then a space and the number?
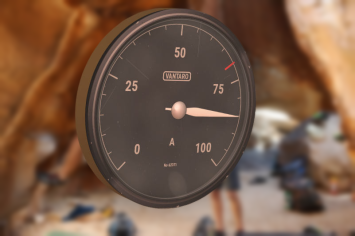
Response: A 85
